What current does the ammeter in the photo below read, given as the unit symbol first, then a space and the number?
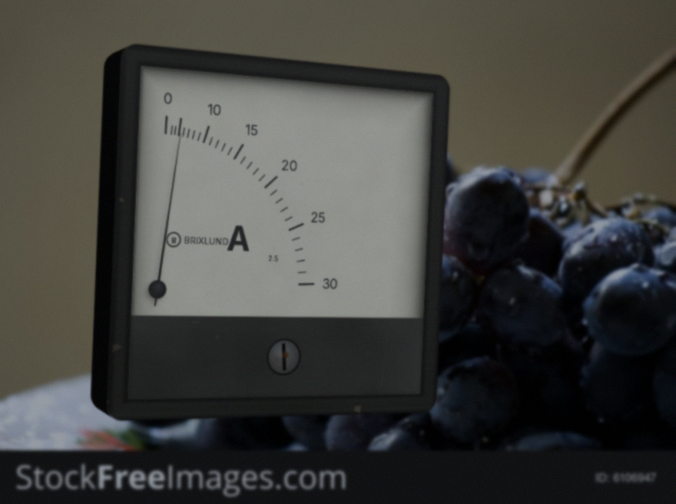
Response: A 5
